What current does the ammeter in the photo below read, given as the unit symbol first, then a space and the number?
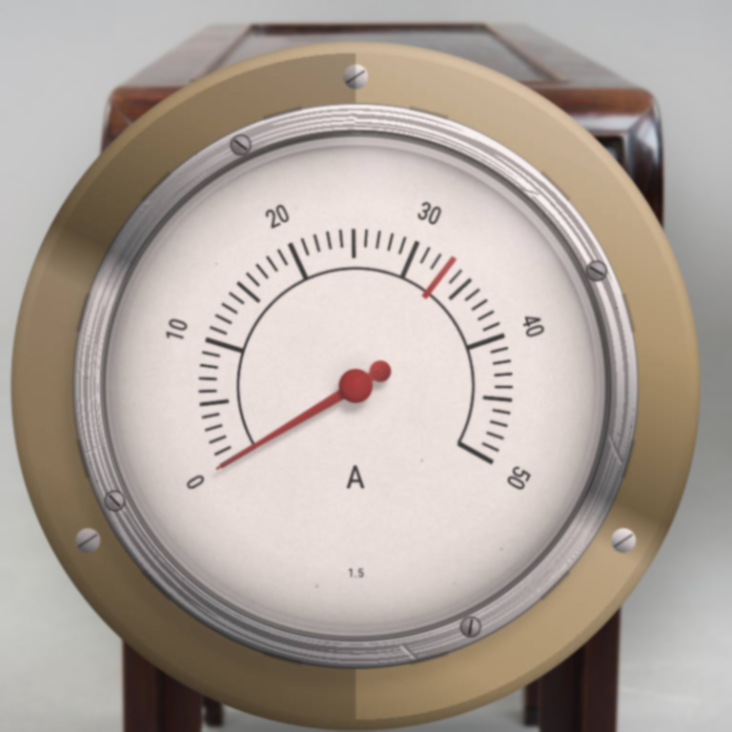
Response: A 0
